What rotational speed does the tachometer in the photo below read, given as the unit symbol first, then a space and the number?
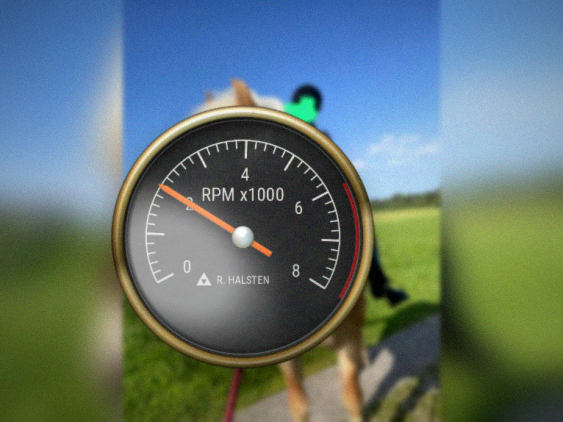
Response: rpm 2000
